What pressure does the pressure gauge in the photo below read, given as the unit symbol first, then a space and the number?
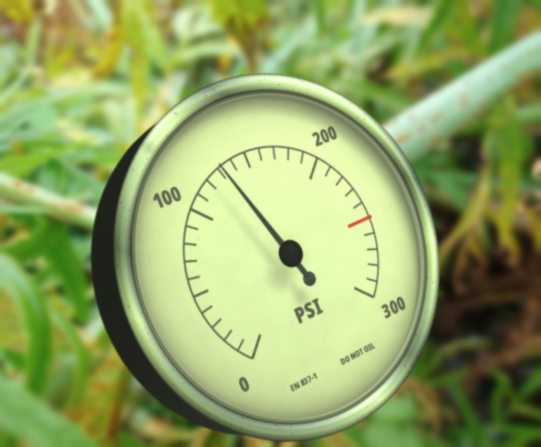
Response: psi 130
